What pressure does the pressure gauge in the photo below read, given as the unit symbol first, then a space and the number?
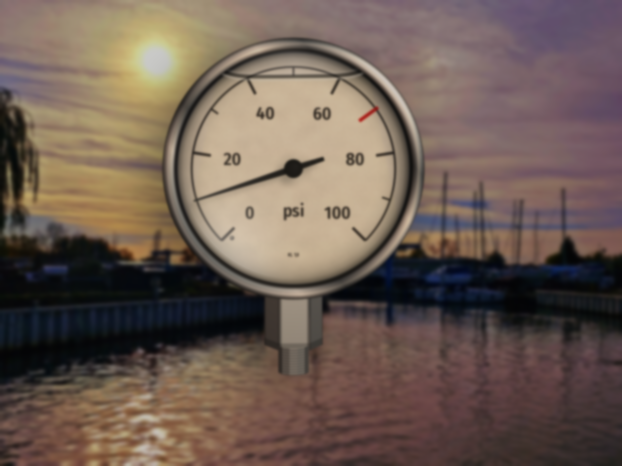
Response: psi 10
